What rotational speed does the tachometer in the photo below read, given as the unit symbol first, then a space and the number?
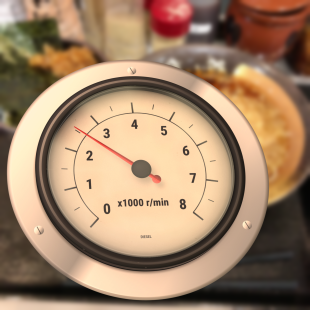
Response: rpm 2500
